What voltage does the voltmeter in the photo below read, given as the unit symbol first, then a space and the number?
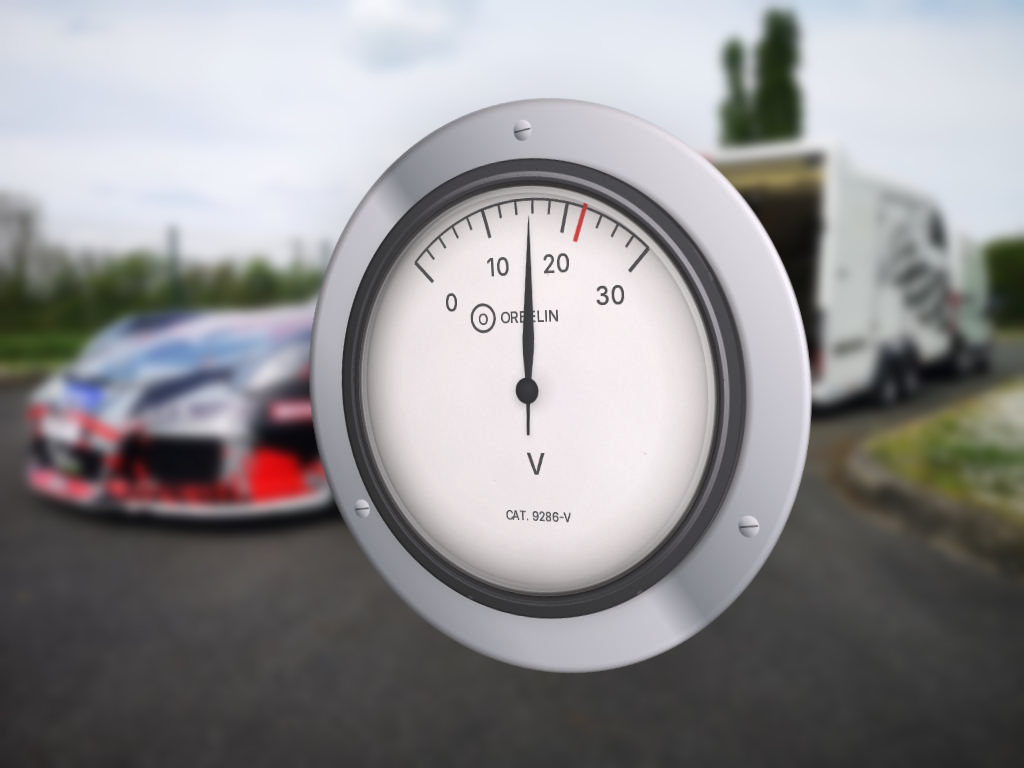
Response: V 16
